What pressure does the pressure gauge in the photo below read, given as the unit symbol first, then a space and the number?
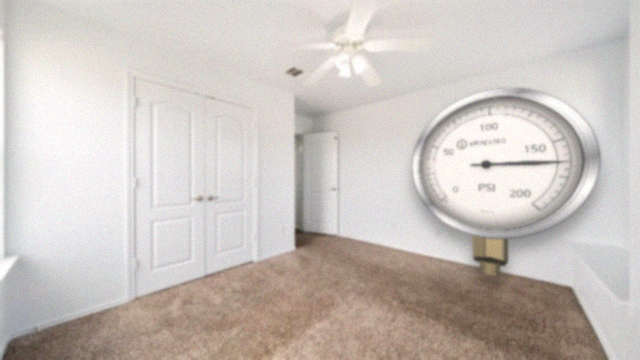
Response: psi 165
